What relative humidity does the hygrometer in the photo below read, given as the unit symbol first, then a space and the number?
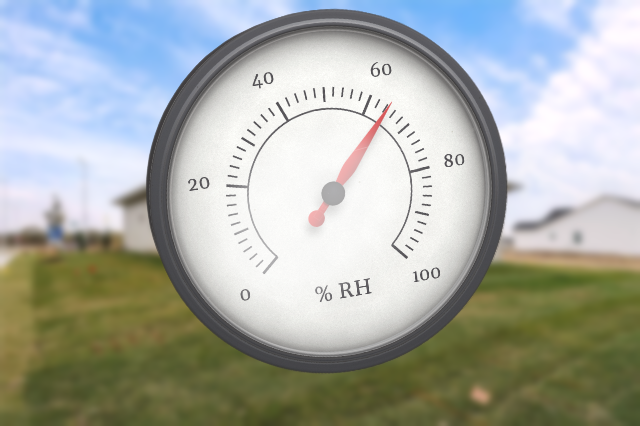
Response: % 64
